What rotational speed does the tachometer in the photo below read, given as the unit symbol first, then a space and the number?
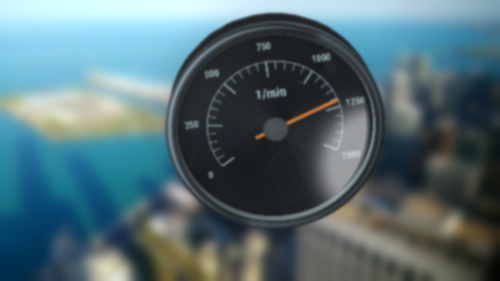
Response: rpm 1200
